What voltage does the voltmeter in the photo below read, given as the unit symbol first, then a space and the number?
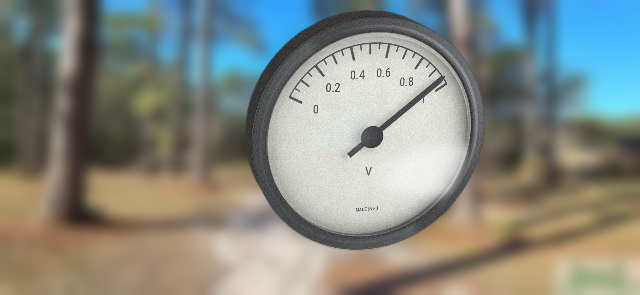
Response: V 0.95
